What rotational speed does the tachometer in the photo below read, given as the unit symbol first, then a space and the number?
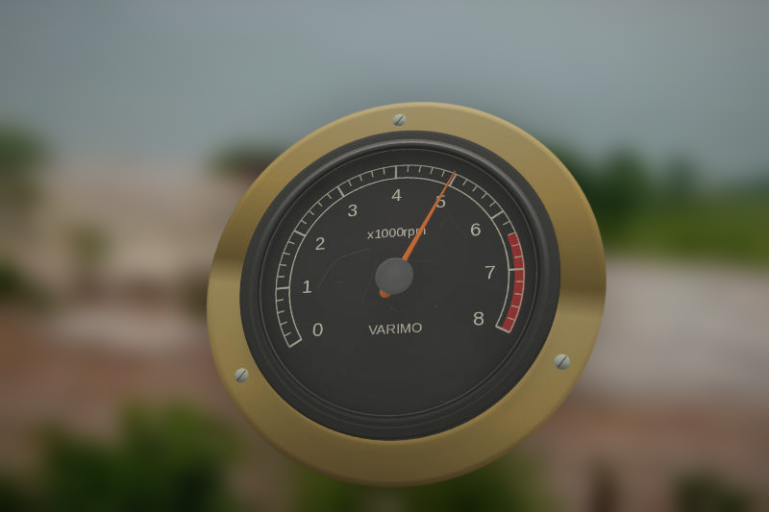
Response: rpm 5000
